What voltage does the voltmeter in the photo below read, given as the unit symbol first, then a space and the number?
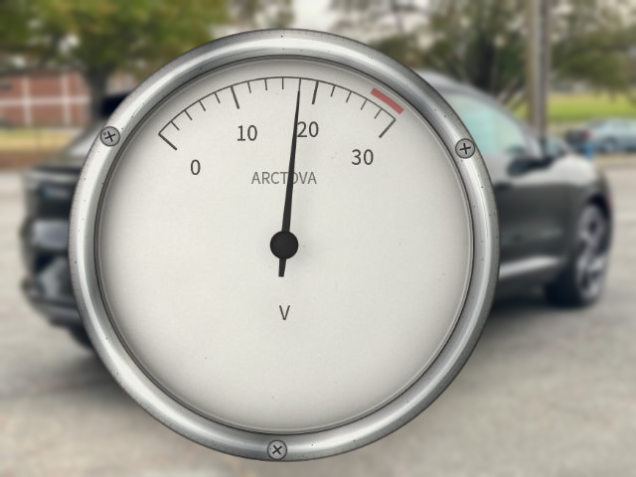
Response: V 18
